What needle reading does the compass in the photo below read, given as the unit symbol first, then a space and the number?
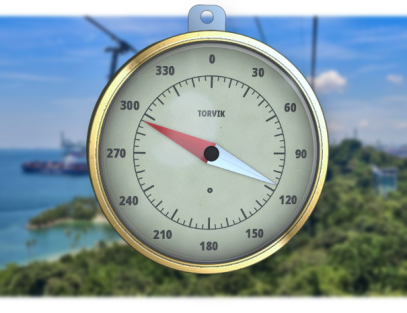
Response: ° 295
